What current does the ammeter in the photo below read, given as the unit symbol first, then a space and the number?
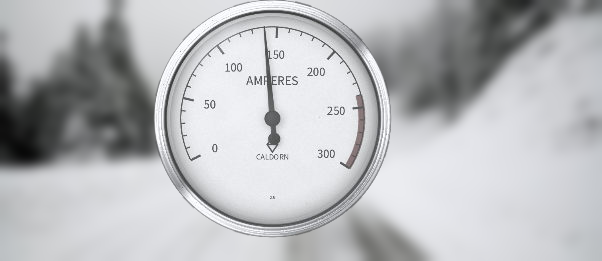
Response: A 140
